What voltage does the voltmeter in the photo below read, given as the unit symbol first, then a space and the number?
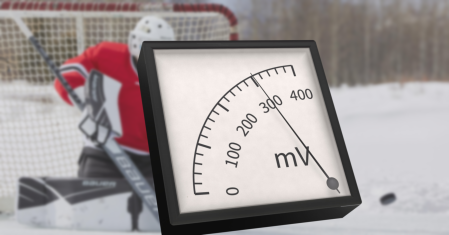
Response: mV 300
